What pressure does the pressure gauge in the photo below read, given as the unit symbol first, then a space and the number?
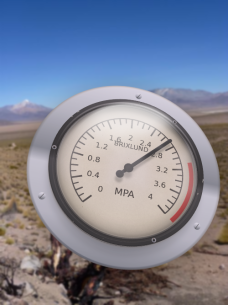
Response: MPa 2.7
